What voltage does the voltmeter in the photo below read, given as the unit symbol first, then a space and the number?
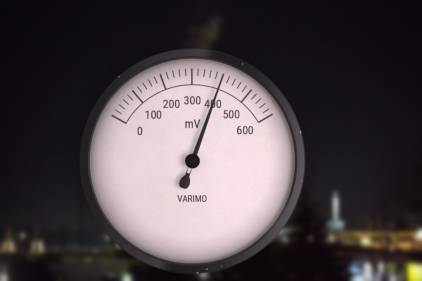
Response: mV 400
